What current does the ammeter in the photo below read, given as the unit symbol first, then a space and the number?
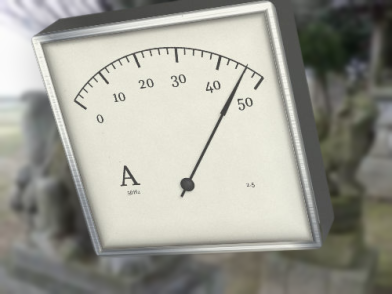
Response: A 46
